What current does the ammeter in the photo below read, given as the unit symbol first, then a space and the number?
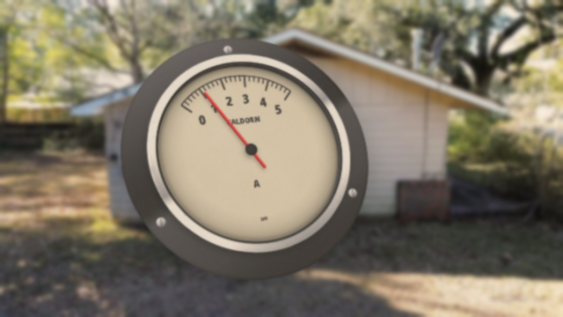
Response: A 1
